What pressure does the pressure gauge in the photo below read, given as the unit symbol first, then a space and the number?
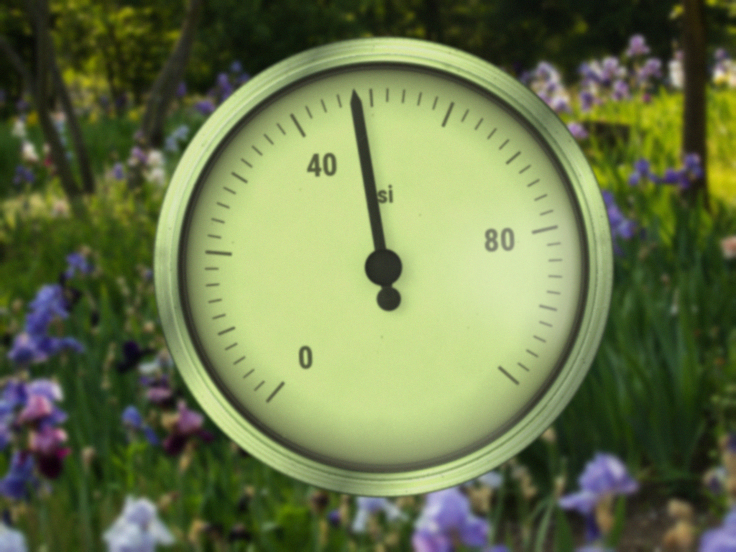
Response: psi 48
